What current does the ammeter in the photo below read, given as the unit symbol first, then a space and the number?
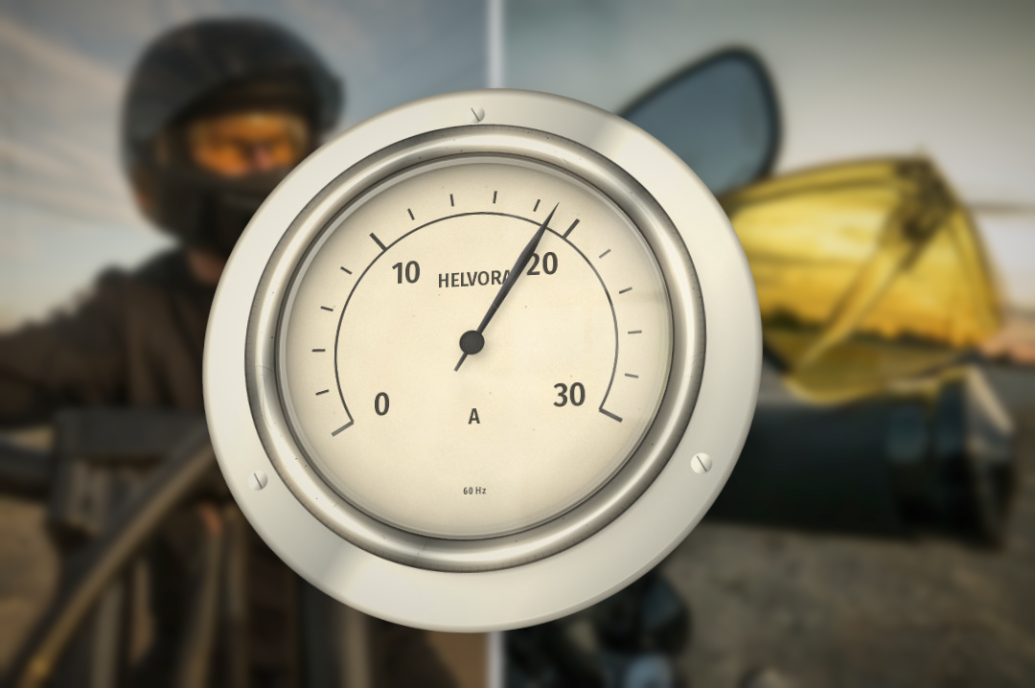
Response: A 19
